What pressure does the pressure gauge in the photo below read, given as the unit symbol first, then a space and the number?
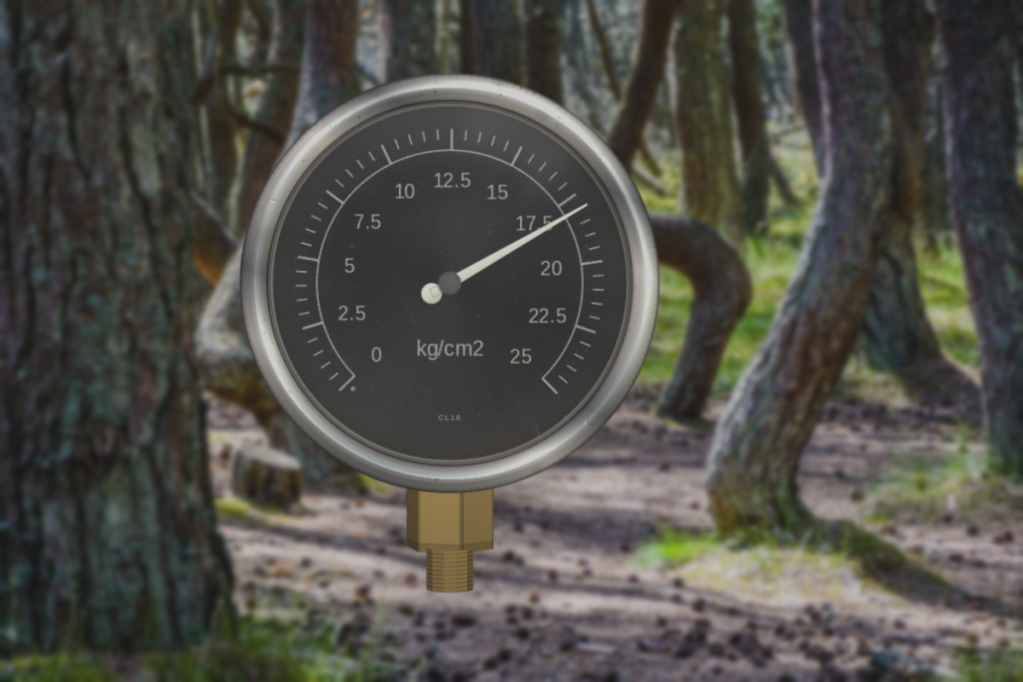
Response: kg/cm² 18
